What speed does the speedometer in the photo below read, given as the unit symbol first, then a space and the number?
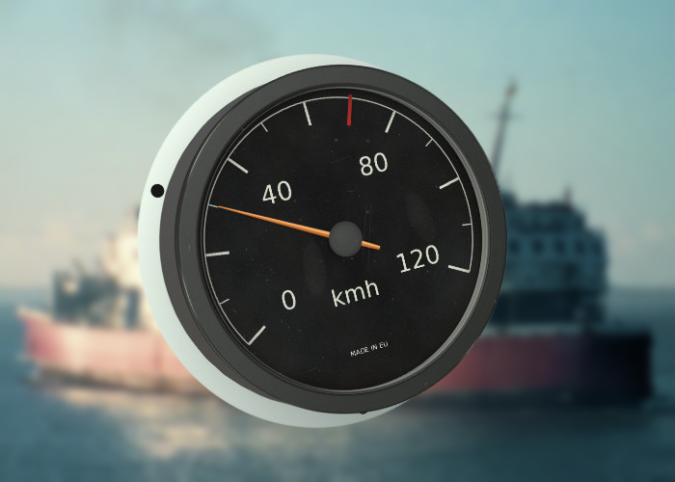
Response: km/h 30
